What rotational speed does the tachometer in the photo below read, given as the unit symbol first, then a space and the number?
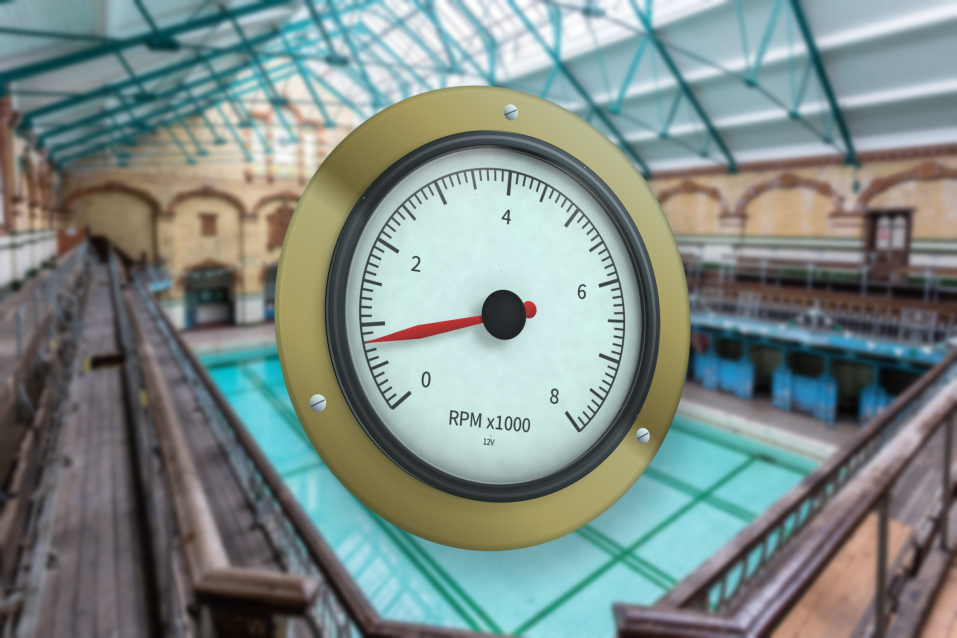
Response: rpm 800
